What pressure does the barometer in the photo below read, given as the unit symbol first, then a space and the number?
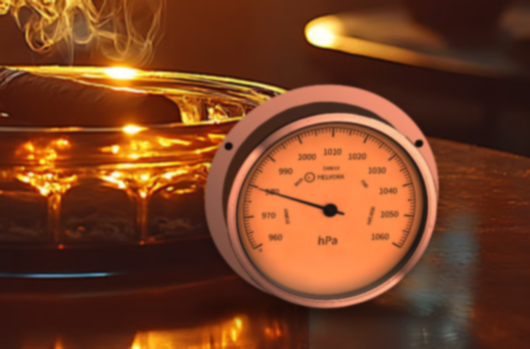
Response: hPa 980
